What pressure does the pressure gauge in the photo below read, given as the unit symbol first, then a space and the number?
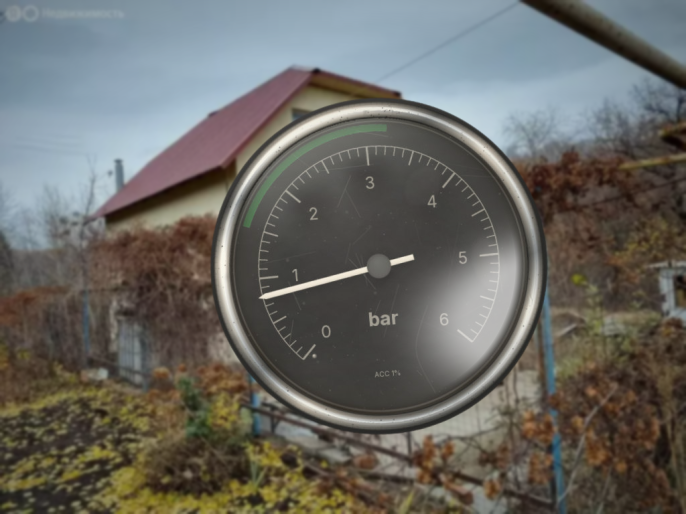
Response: bar 0.8
